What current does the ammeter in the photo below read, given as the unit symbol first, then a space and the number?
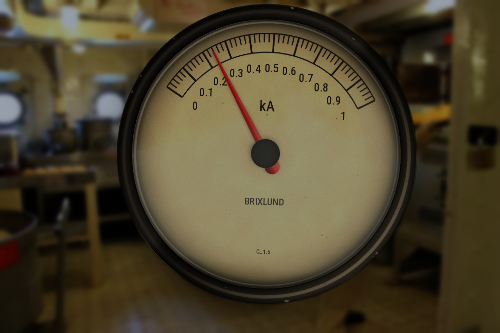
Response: kA 0.24
